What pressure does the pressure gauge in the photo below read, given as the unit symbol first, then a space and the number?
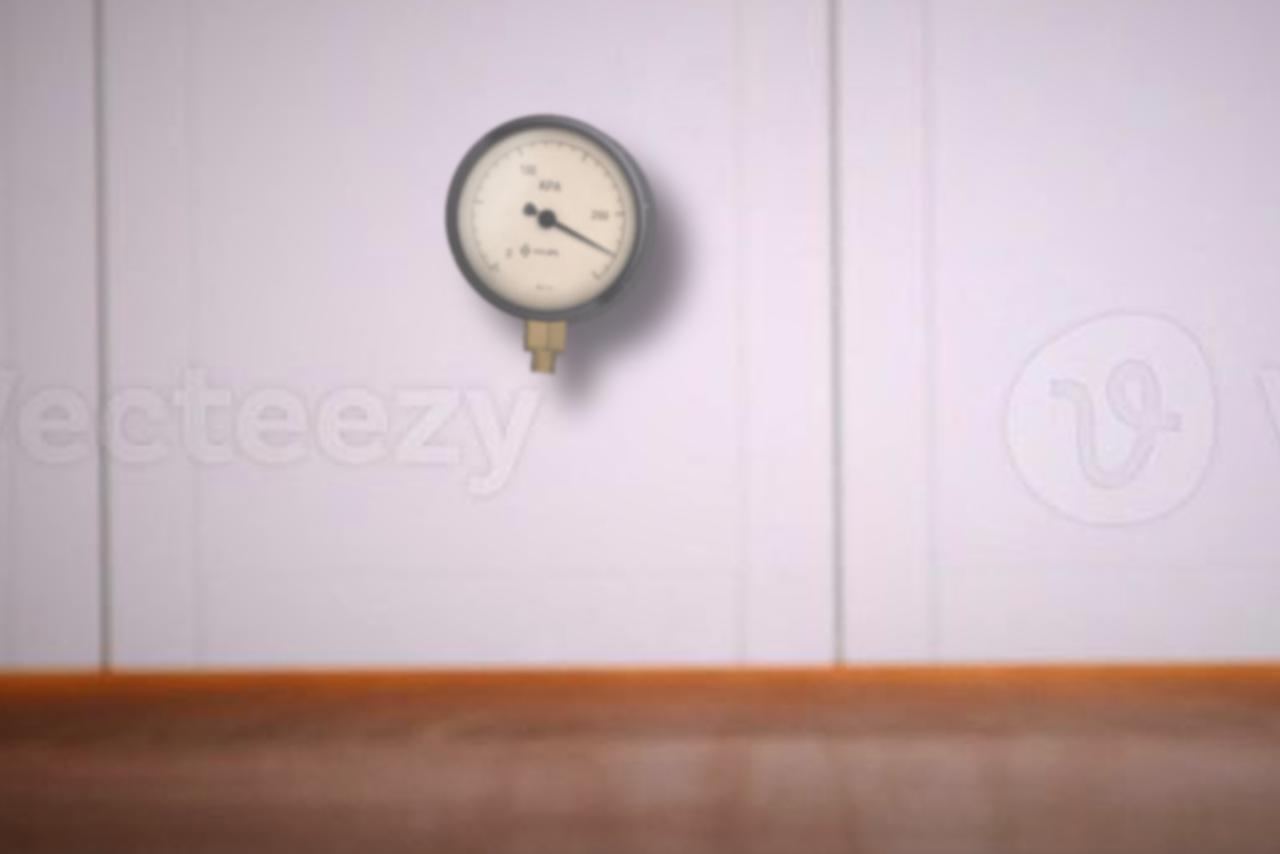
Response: kPa 230
